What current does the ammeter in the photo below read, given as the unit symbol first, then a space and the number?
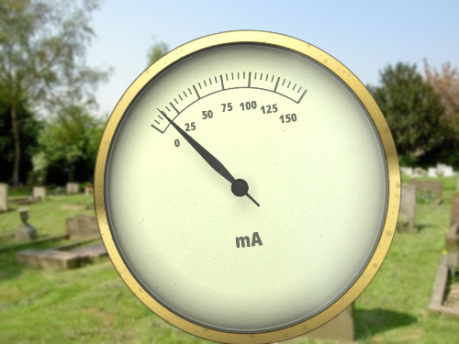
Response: mA 15
